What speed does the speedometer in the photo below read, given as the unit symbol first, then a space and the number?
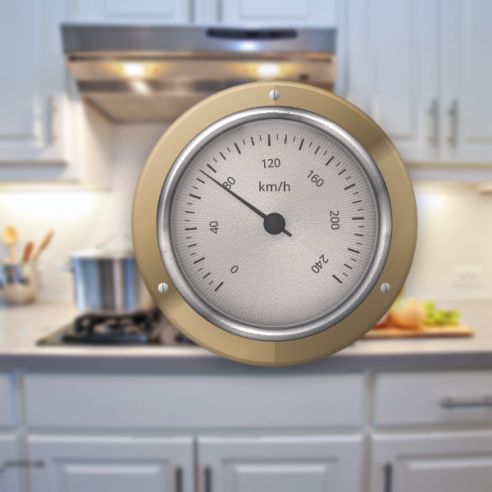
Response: km/h 75
